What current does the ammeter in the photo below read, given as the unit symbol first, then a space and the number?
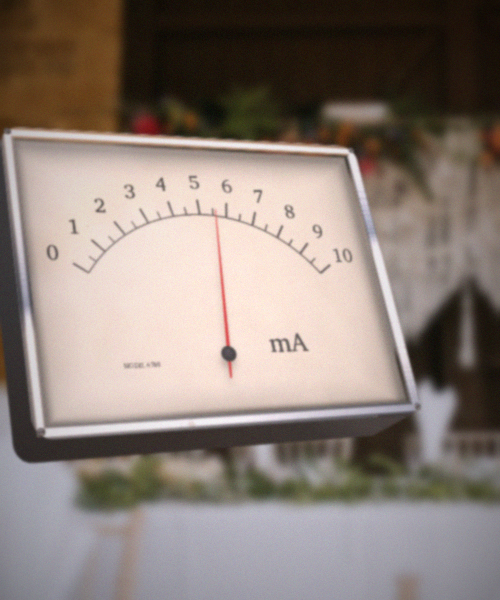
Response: mA 5.5
